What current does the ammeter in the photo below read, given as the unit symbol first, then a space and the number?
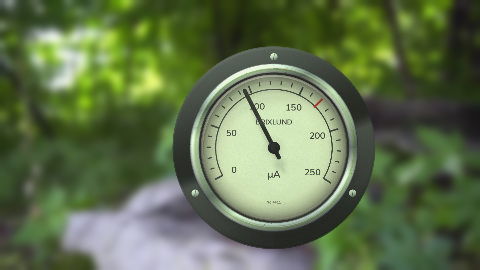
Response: µA 95
